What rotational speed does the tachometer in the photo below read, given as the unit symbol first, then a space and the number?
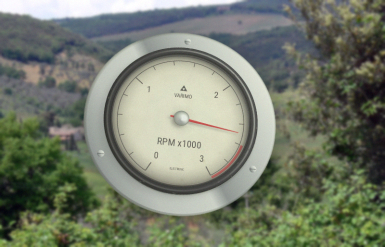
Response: rpm 2500
